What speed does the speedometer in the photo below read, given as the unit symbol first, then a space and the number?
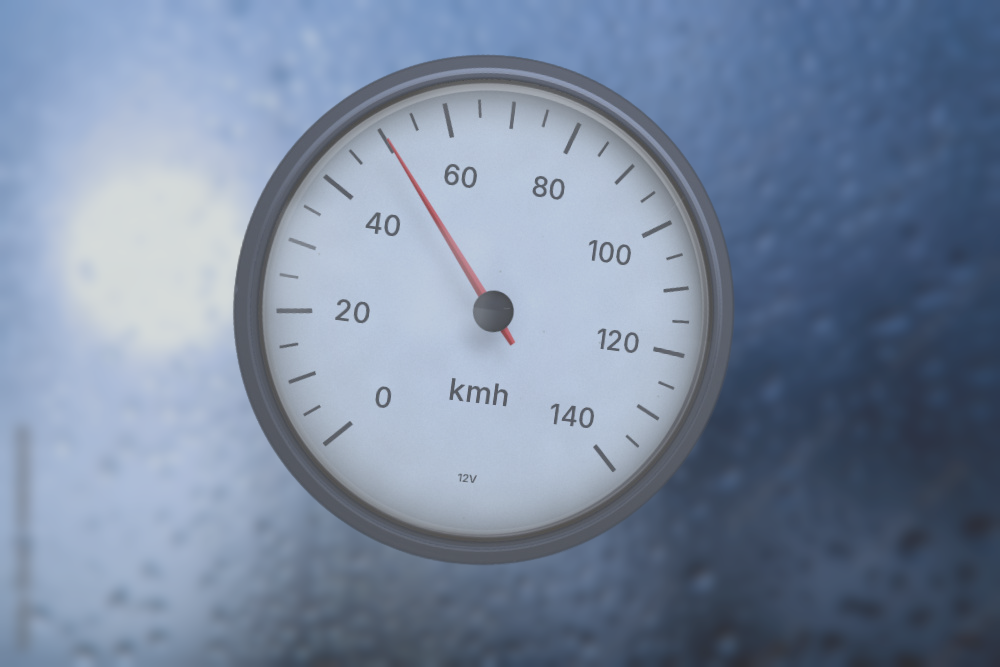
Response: km/h 50
